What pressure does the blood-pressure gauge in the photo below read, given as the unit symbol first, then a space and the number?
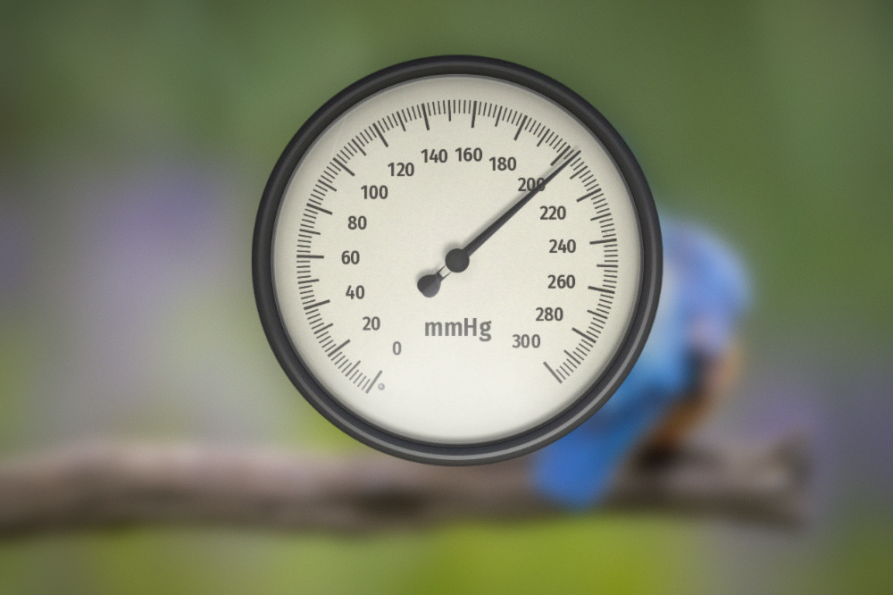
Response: mmHg 204
